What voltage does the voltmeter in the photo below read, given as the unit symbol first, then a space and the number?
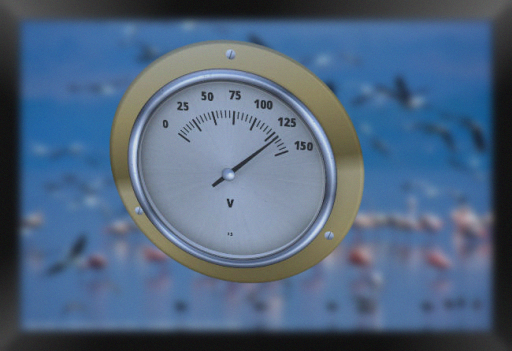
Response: V 130
